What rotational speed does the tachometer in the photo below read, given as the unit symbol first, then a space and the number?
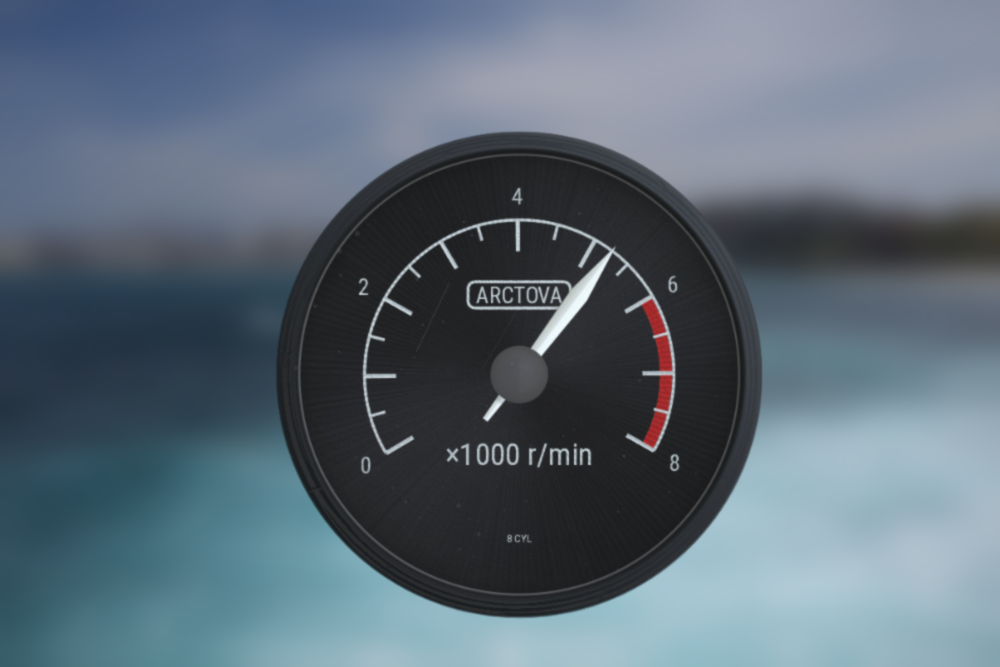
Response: rpm 5250
